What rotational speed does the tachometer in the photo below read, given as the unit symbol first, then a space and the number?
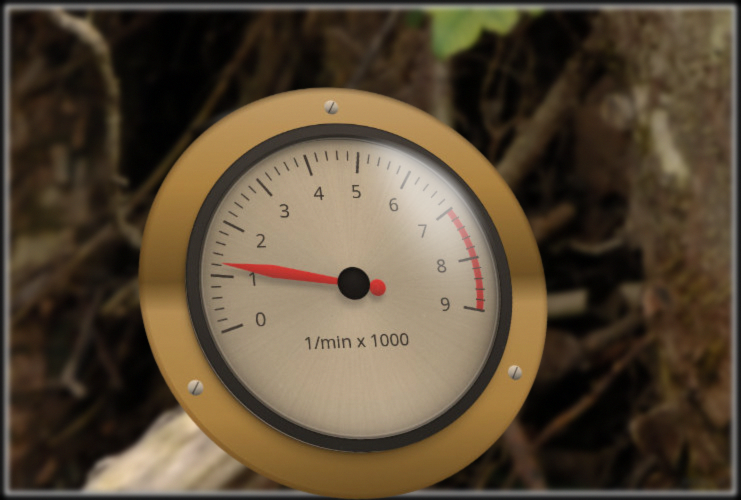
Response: rpm 1200
